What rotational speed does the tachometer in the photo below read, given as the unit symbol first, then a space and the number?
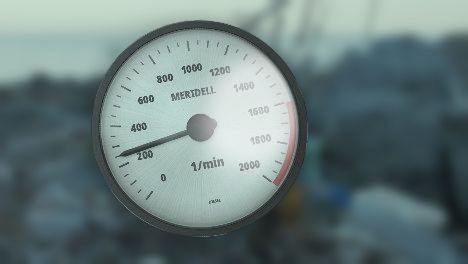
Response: rpm 250
